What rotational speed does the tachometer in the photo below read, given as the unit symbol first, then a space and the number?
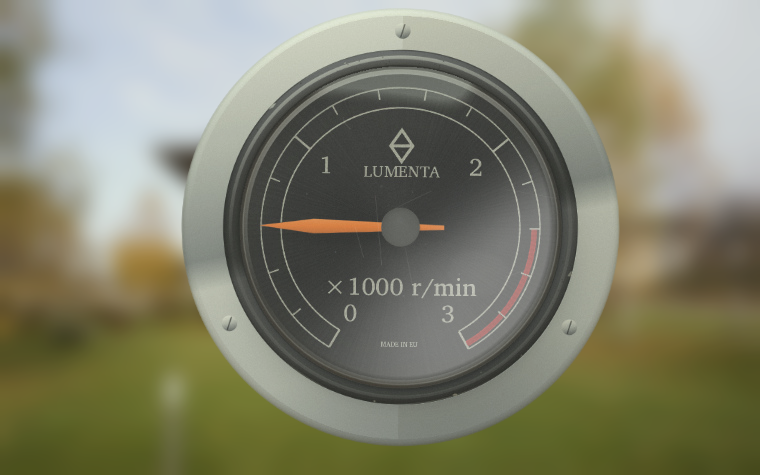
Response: rpm 600
